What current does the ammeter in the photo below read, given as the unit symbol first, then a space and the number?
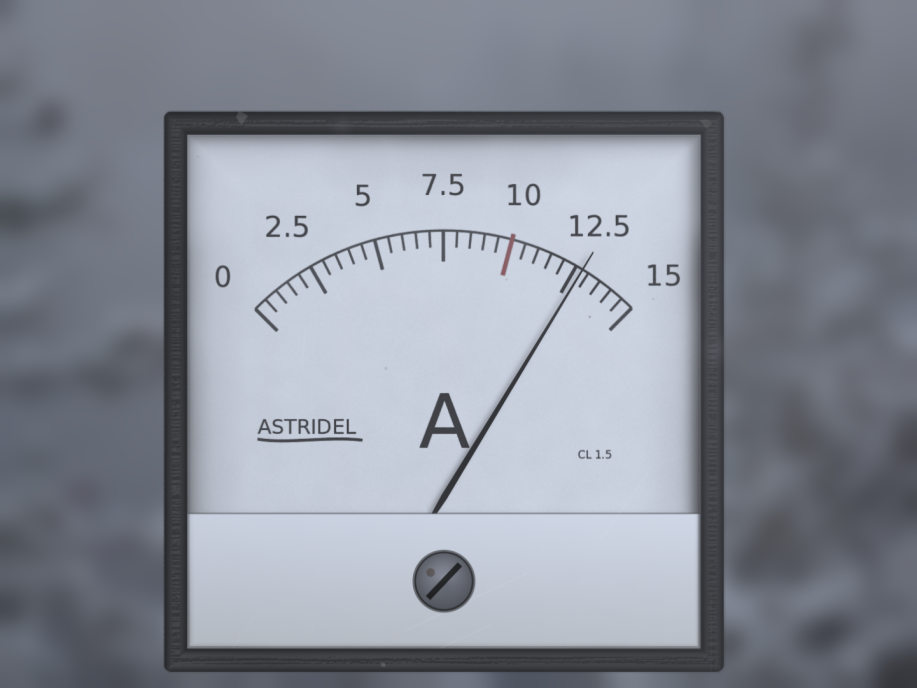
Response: A 12.75
